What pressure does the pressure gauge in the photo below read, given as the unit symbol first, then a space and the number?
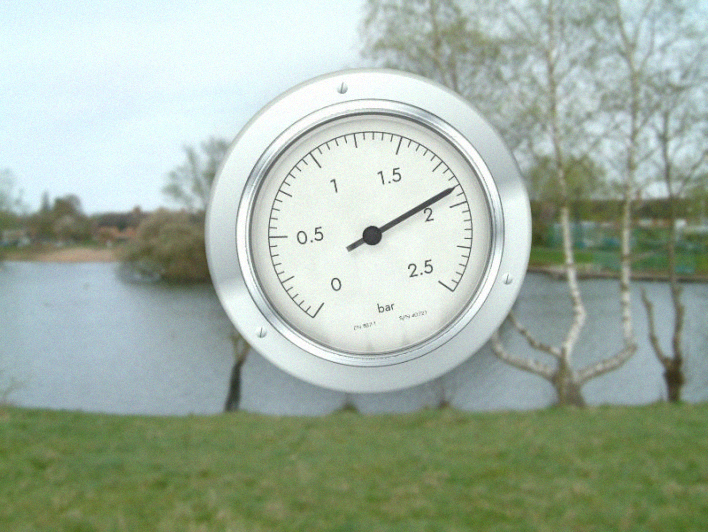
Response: bar 1.9
